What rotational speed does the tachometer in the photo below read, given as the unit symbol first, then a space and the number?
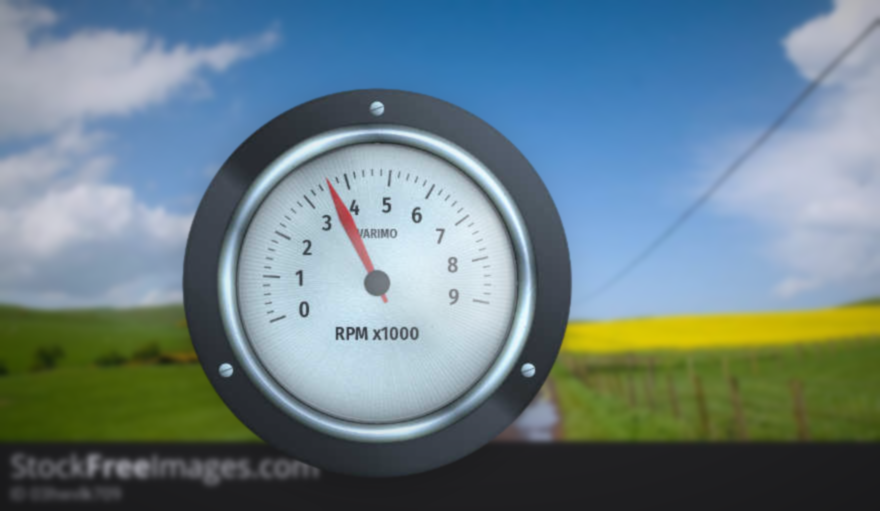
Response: rpm 3600
